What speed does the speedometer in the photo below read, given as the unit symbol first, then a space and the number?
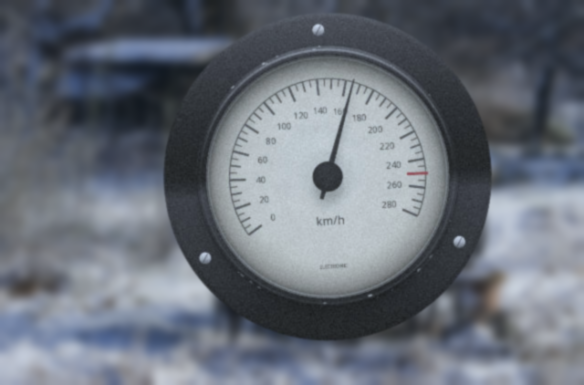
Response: km/h 165
